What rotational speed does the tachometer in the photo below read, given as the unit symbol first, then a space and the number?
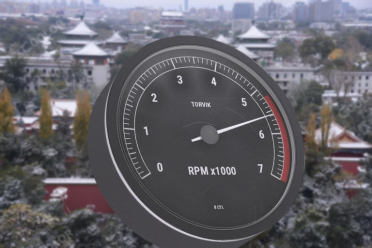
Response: rpm 5600
